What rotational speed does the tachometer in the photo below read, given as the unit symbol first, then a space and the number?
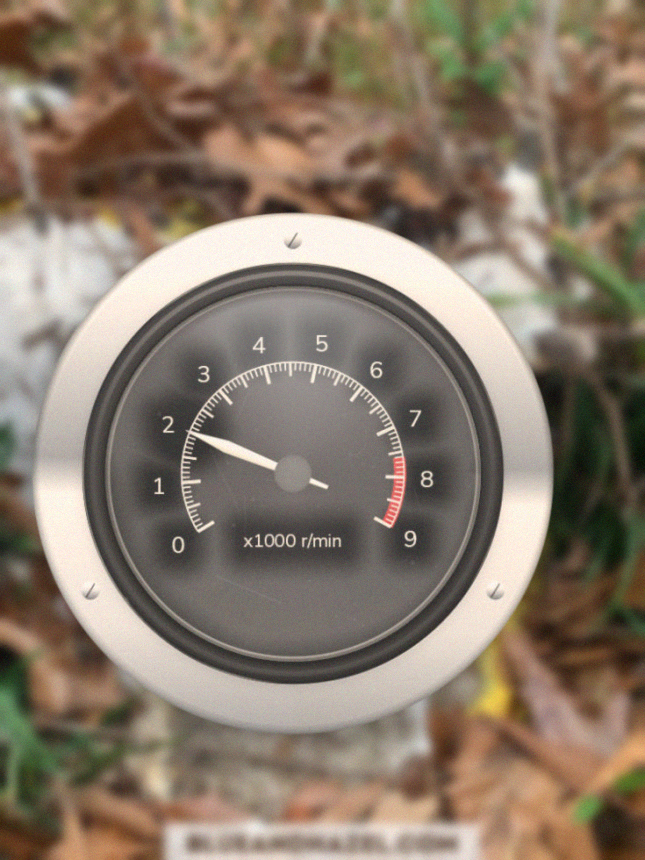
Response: rpm 2000
